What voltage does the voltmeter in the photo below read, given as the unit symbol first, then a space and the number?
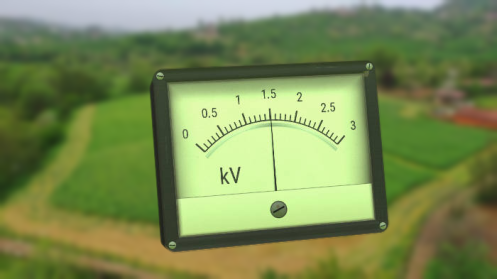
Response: kV 1.5
